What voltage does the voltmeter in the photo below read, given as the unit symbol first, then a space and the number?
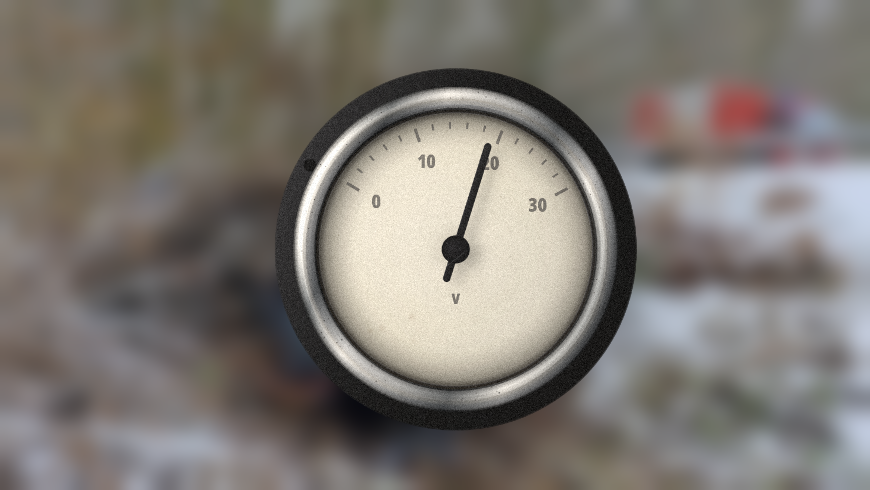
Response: V 19
